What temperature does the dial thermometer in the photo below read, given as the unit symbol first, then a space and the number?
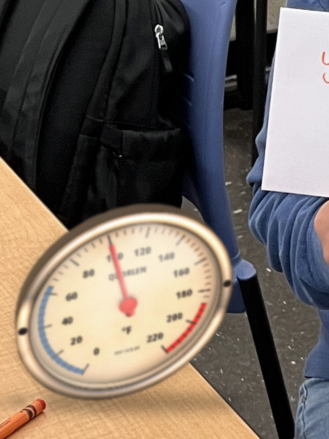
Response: °F 100
